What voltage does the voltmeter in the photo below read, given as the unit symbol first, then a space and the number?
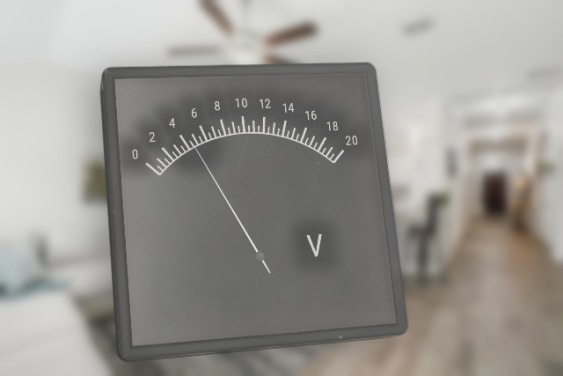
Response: V 4.5
